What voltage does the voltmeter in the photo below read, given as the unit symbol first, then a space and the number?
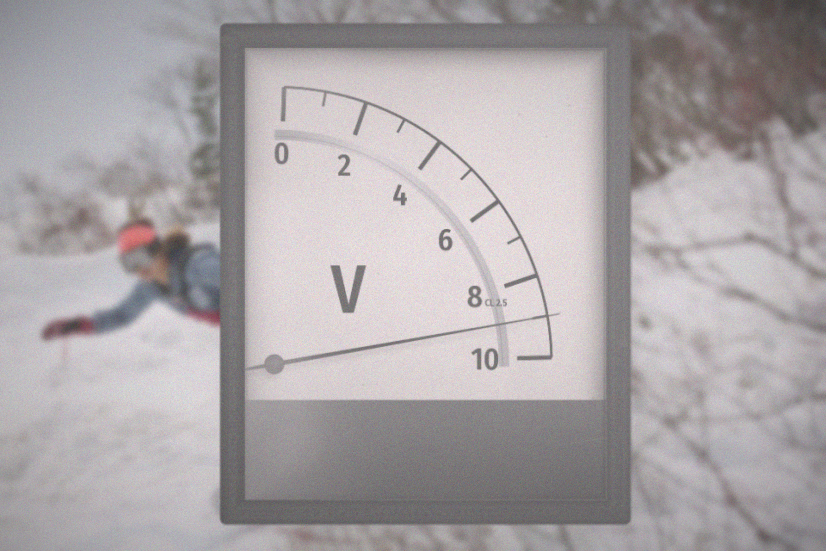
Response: V 9
